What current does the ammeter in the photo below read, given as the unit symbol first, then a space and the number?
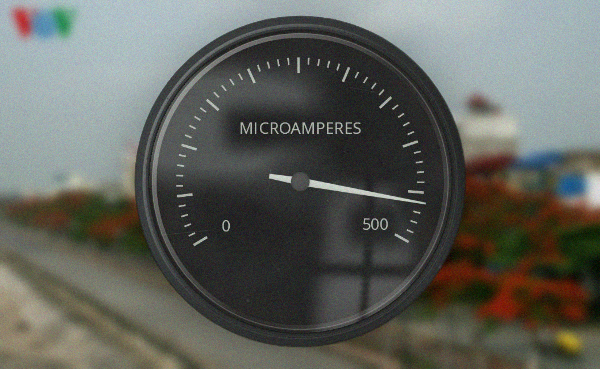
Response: µA 460
